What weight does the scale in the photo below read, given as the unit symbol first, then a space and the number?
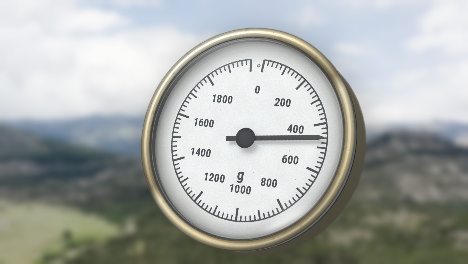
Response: g 460
